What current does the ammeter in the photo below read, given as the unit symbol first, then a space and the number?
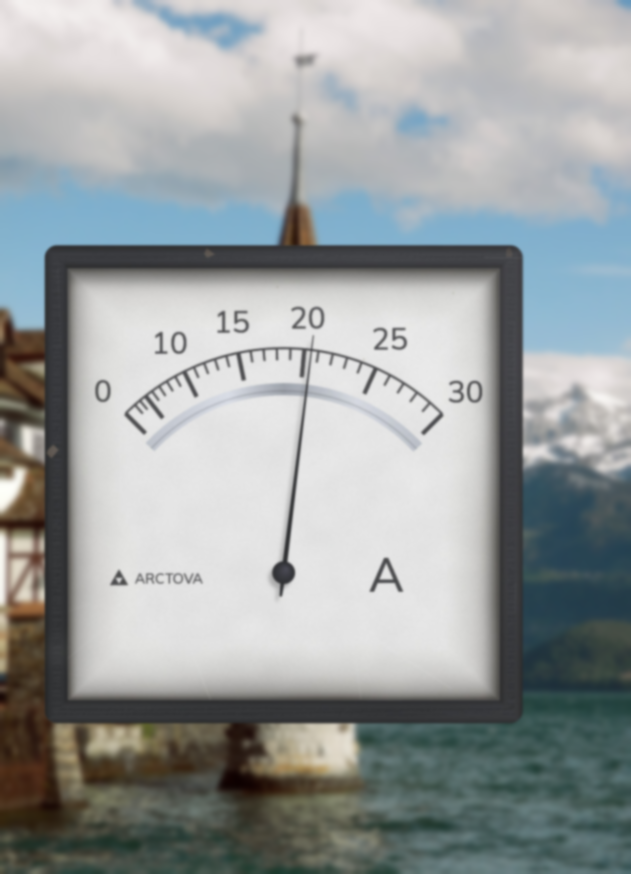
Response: A 20.5
